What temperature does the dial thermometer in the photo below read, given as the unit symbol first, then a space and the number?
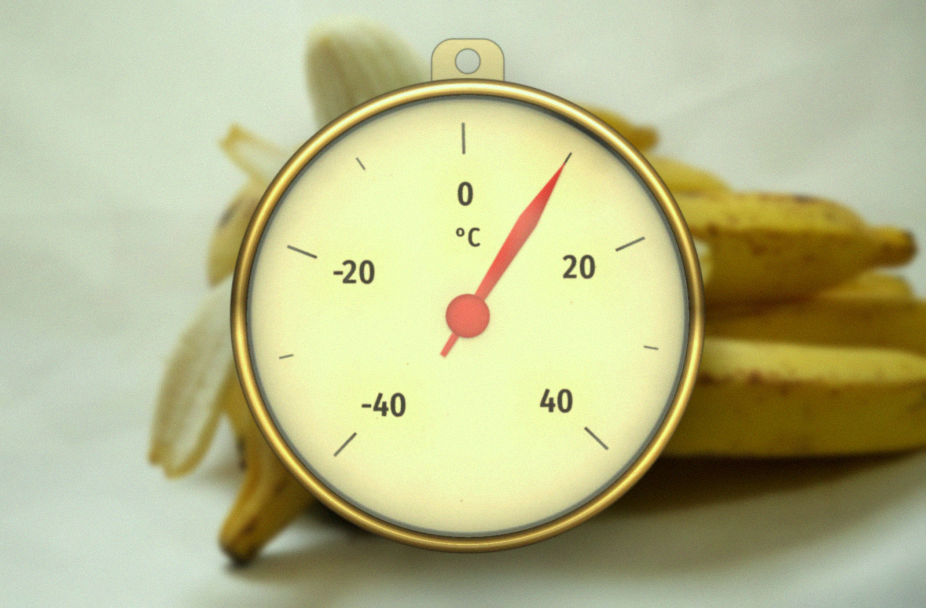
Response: °C 10
